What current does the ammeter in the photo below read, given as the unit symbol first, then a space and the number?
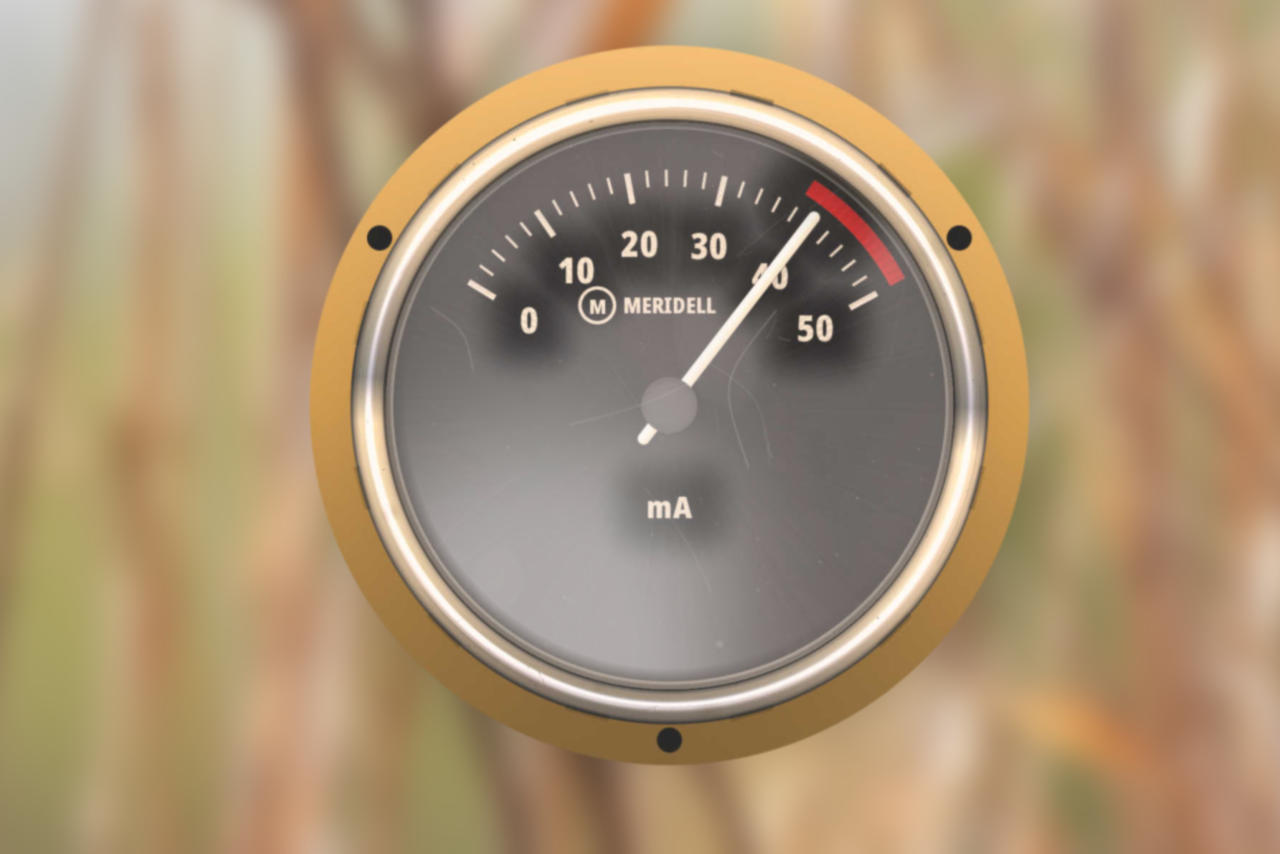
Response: mA 40
